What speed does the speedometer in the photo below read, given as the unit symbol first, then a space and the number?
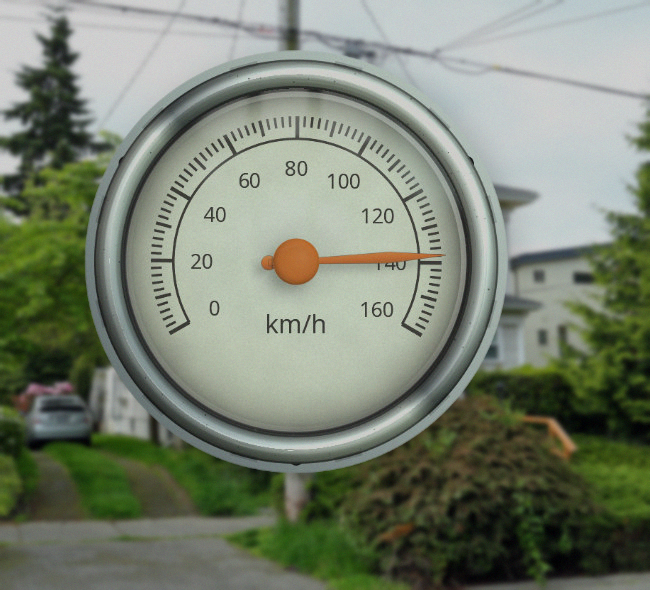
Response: km/h 138
